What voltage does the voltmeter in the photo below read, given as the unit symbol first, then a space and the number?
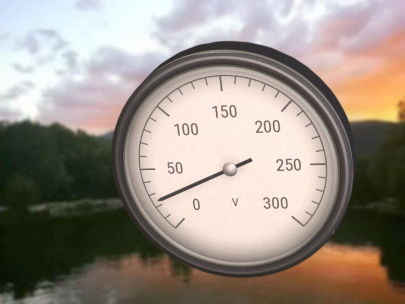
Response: V 25
